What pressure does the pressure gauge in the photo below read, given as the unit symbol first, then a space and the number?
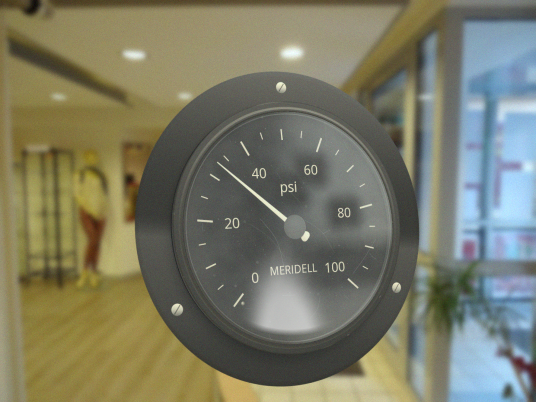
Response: psi 32.5
